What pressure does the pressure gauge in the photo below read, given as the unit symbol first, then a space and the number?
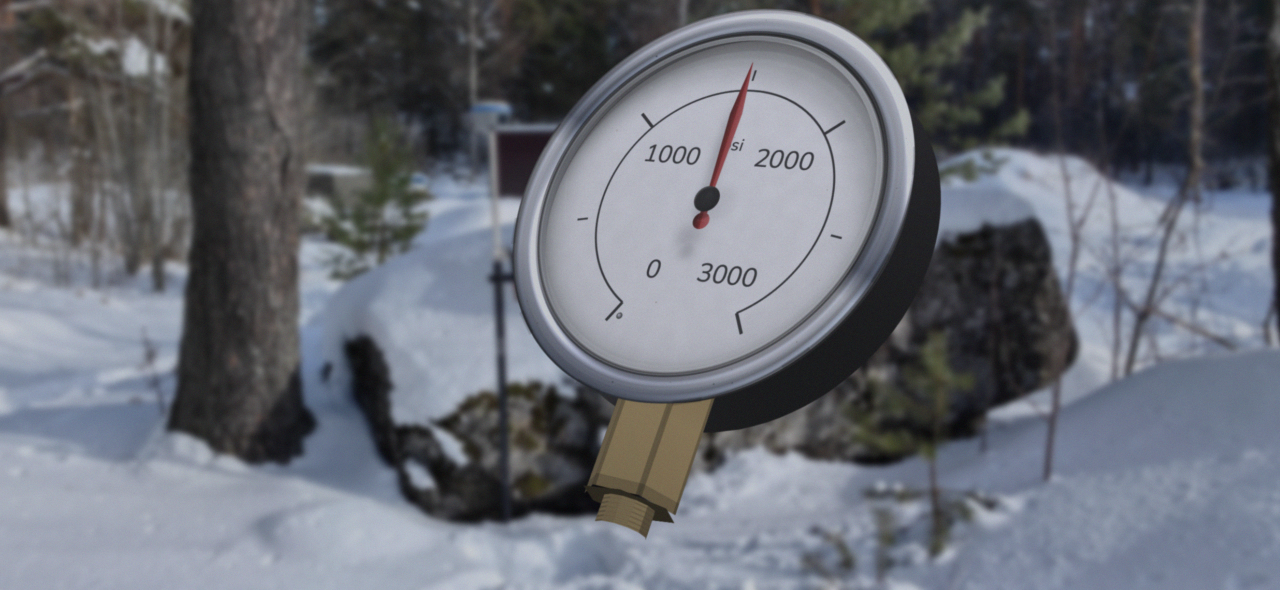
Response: psi 1500
